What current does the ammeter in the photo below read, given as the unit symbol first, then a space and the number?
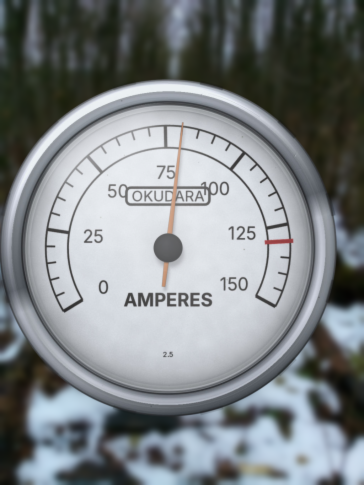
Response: A 80
